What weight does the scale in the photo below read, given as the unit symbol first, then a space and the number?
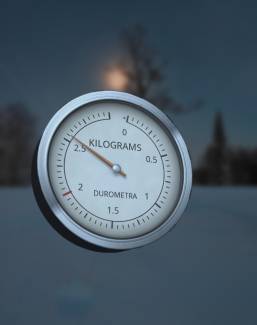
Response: kg 2.55
